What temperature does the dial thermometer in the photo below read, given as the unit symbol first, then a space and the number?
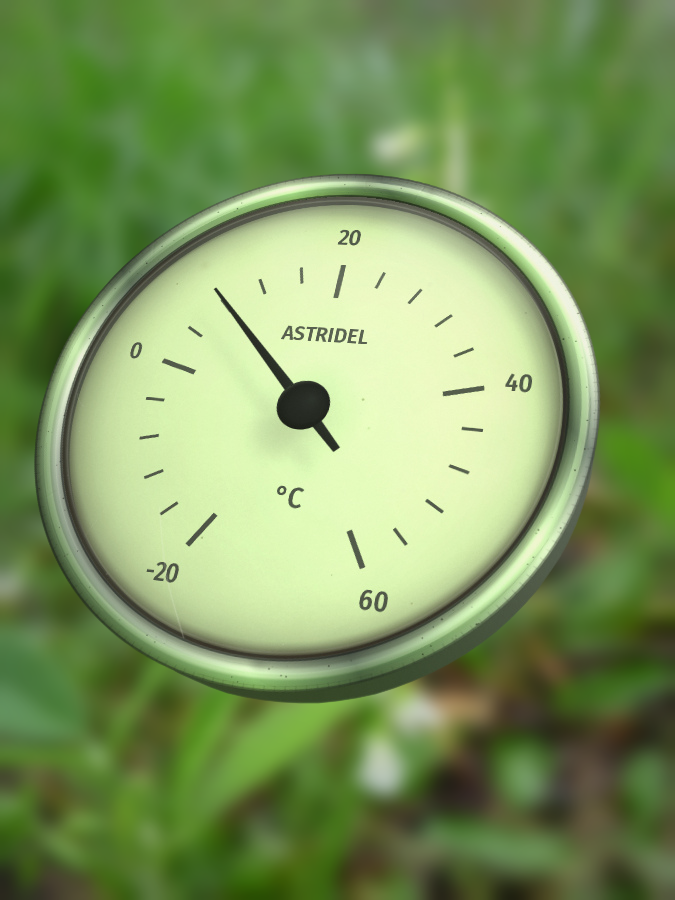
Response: °C 8
